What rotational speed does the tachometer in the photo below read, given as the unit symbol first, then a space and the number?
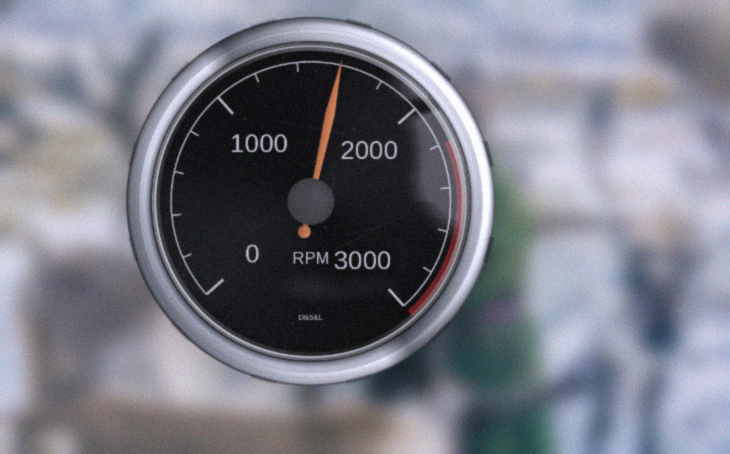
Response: rpm 1600
